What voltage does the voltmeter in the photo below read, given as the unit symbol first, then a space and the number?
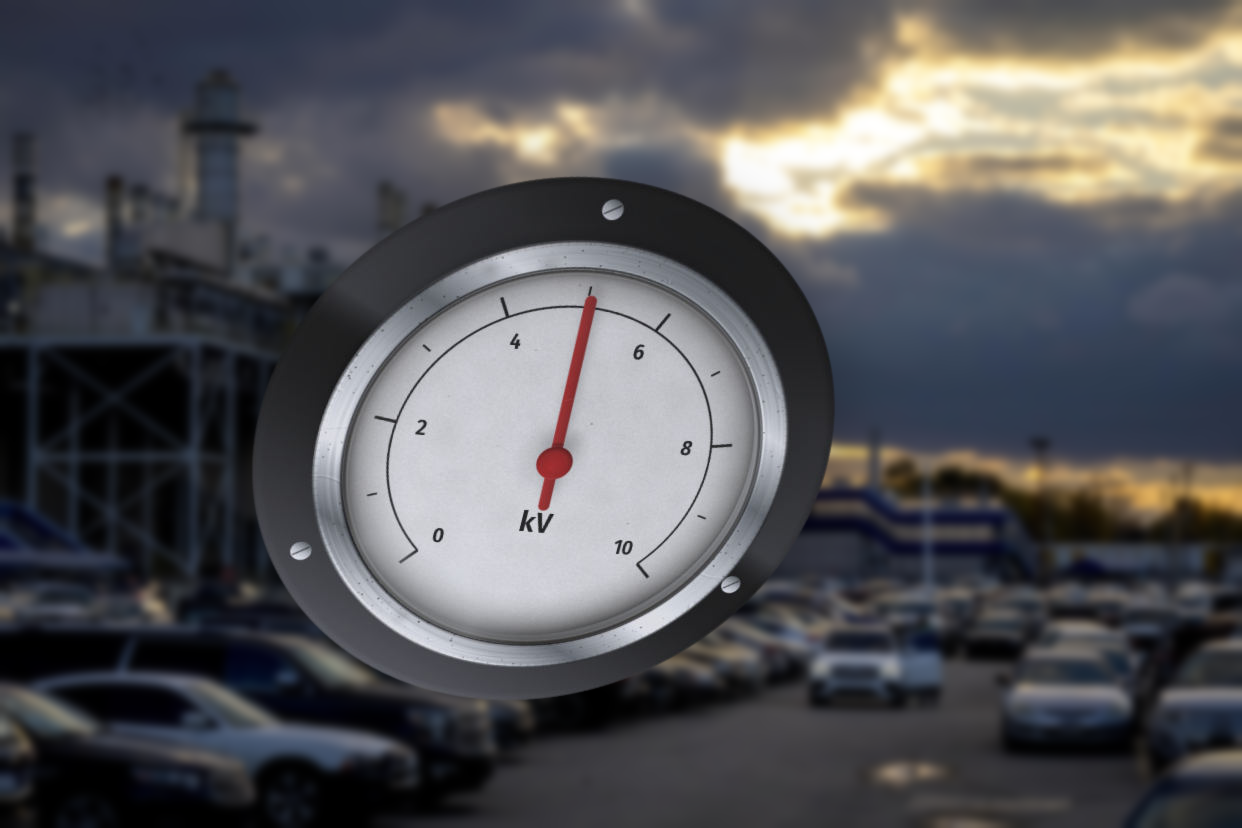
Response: kV 5
